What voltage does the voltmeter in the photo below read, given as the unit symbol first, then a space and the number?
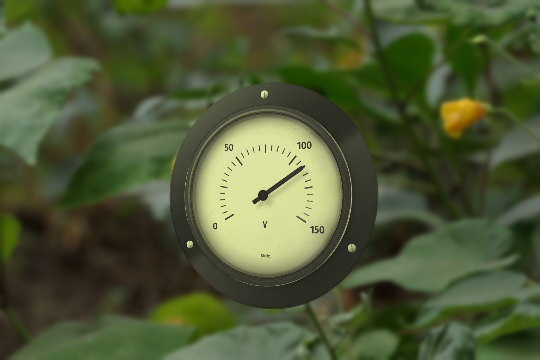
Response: V 110
